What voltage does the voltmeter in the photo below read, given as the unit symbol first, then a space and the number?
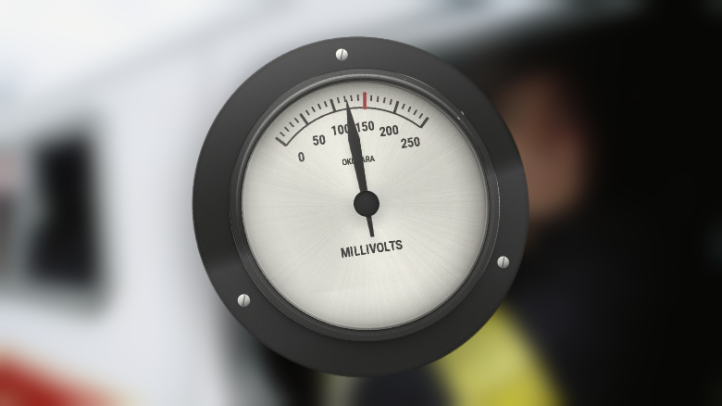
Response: mV 120
